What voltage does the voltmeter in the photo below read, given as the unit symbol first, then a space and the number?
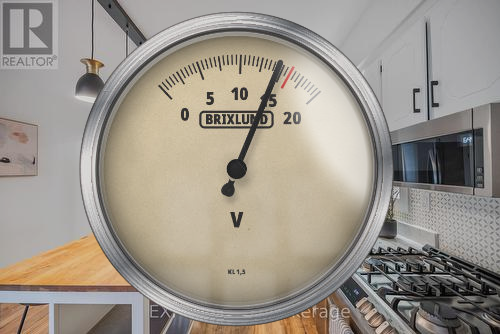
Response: V 14.5
